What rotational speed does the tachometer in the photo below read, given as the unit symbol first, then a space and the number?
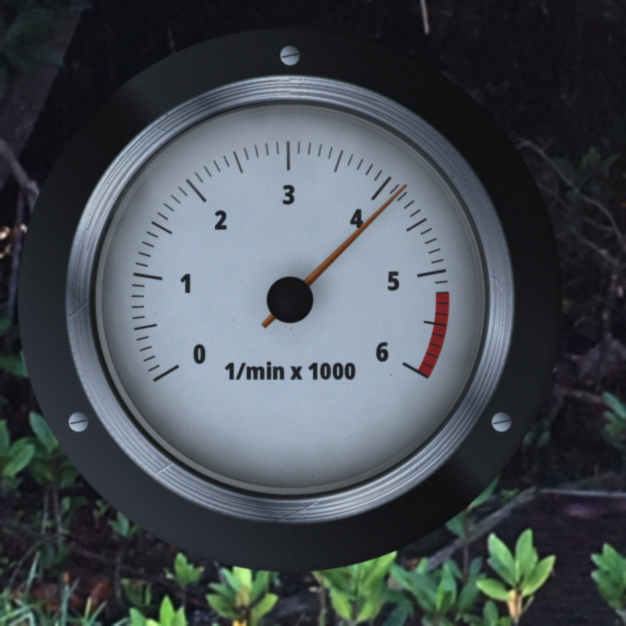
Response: rpm 4150
